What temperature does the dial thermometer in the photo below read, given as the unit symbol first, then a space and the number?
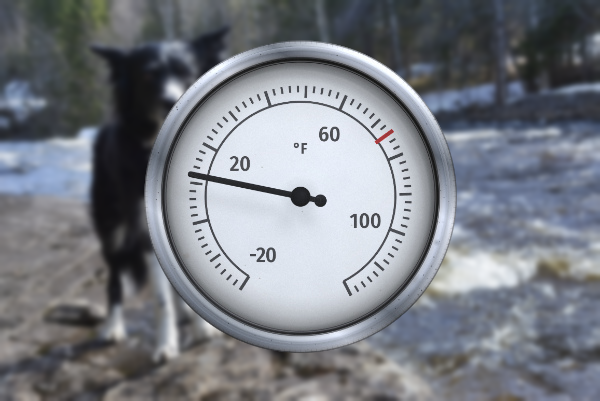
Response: °F 12
